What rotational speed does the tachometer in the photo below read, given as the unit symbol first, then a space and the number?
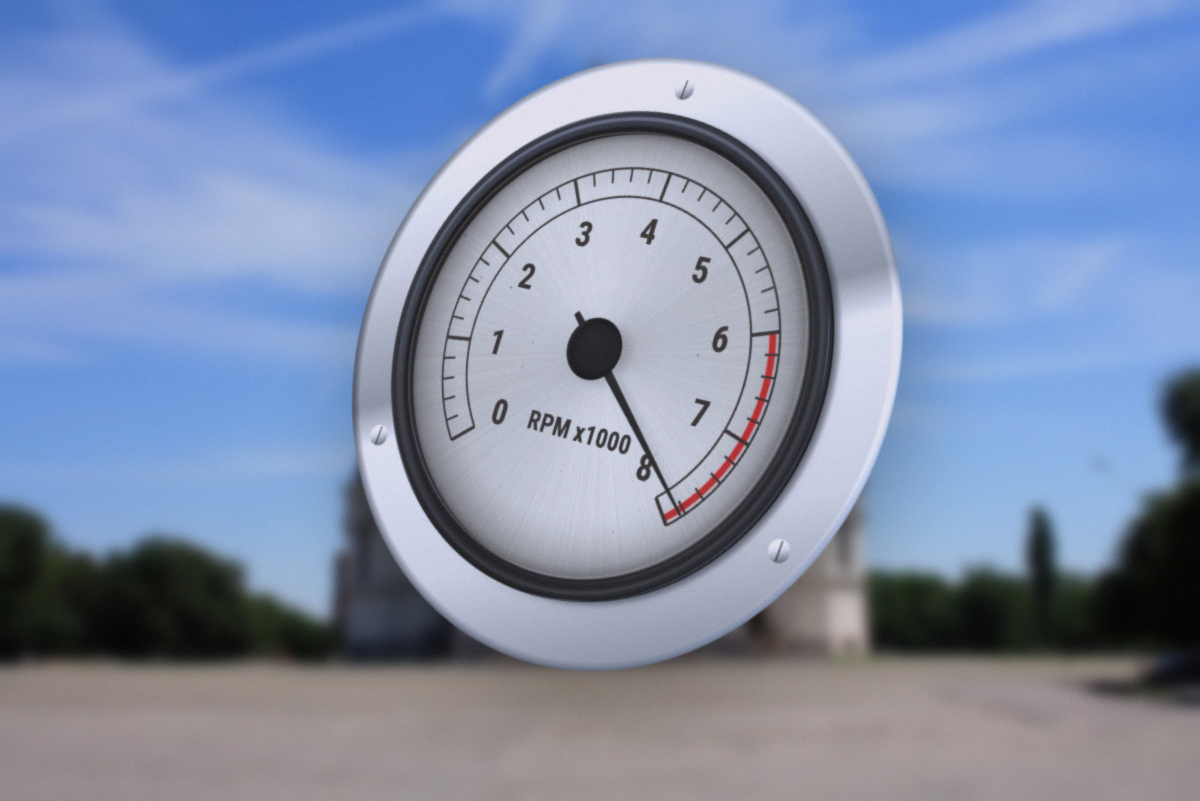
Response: rpm 7800
